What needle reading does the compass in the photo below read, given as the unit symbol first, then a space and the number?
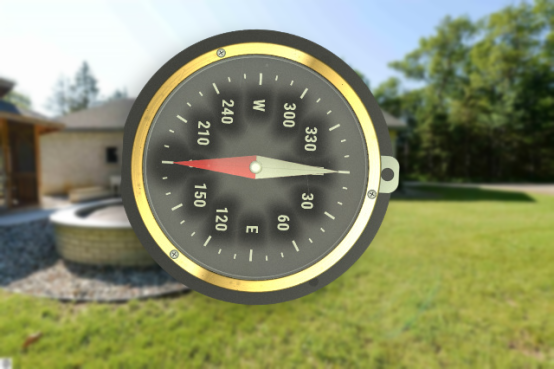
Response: ° 180
